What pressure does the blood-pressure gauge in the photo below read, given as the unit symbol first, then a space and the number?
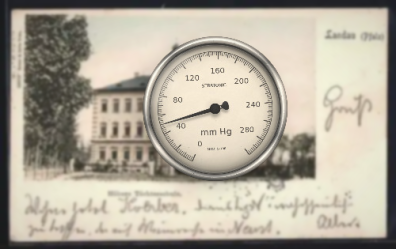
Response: mmHg 50
